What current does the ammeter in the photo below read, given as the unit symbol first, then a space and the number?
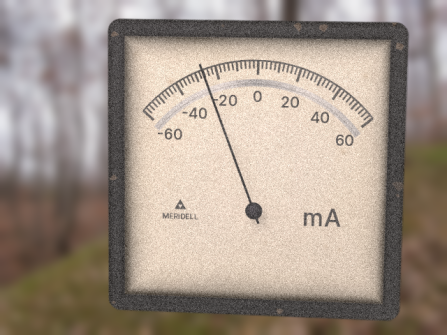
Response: mA -26
